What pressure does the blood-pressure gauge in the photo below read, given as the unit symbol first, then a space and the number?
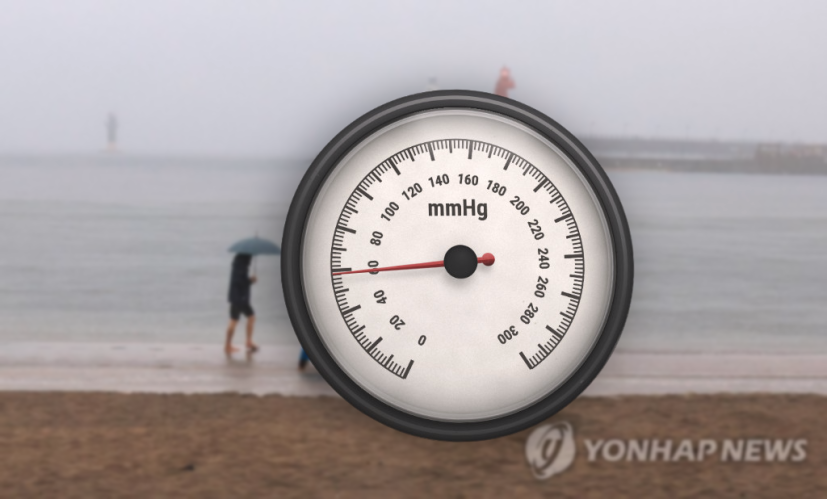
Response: mmHg 58
